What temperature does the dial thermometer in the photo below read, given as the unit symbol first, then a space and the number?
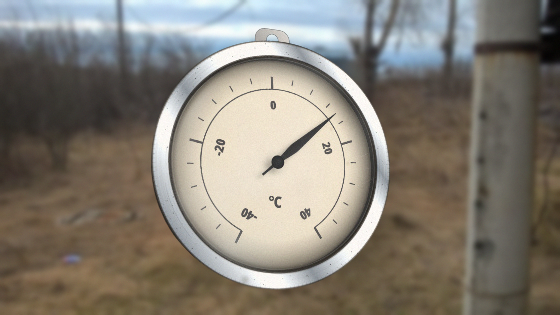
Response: °C 14
